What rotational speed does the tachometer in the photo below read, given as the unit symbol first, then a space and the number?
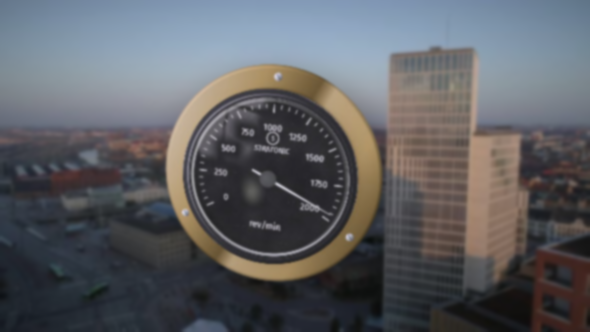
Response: rpm 1950
